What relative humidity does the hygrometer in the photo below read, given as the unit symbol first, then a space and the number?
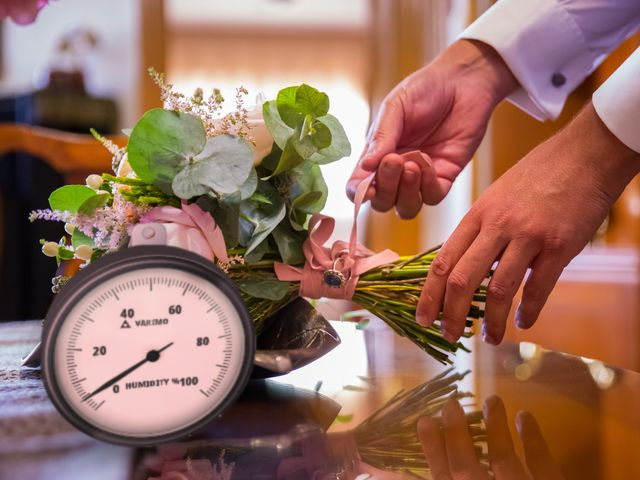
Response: % 5
